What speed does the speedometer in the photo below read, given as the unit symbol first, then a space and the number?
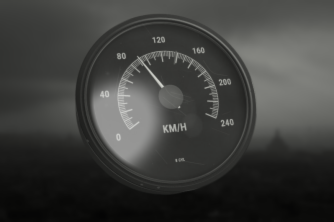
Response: km/h 90
